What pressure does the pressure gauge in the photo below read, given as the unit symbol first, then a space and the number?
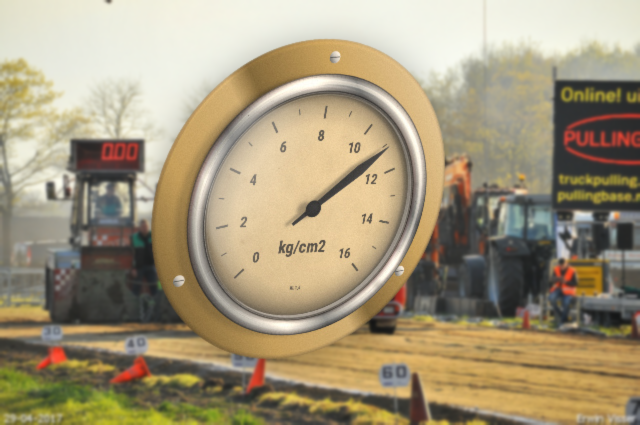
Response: kg/cm² 11
